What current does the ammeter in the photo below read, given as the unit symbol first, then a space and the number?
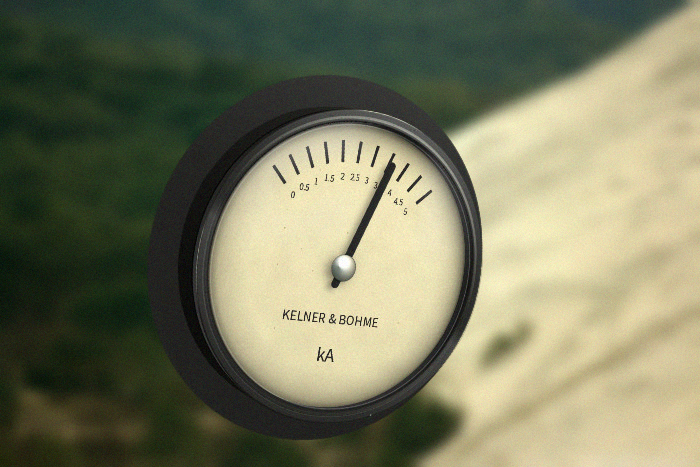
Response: kA 3.5
